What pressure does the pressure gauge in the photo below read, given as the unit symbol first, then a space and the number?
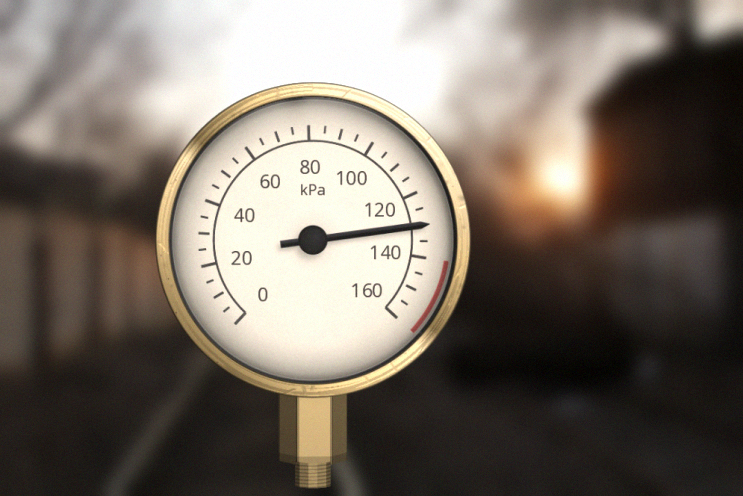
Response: kPa 130
